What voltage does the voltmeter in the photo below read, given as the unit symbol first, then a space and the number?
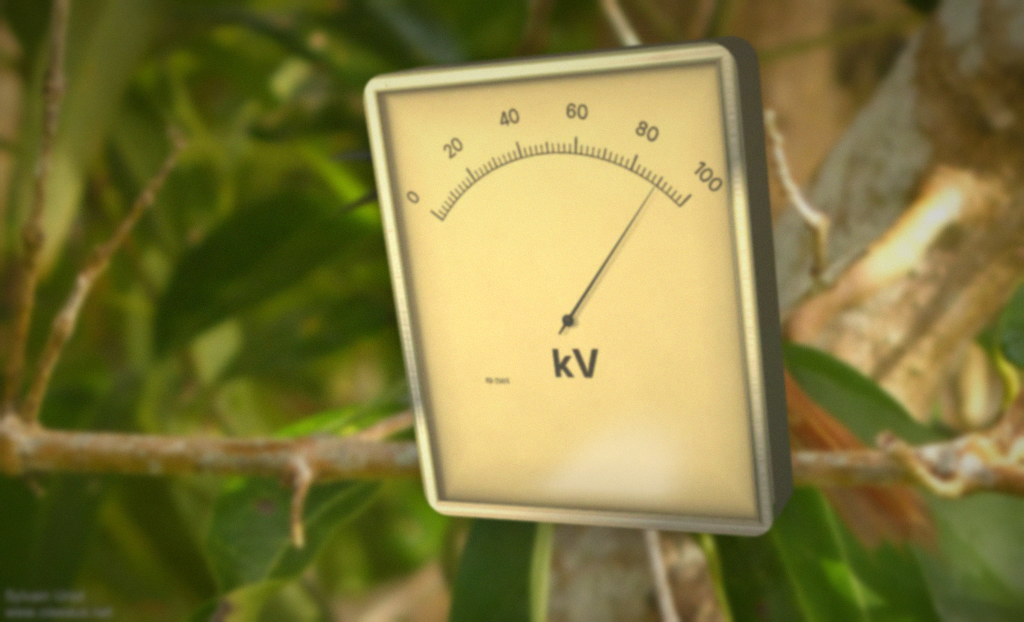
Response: kV 90
